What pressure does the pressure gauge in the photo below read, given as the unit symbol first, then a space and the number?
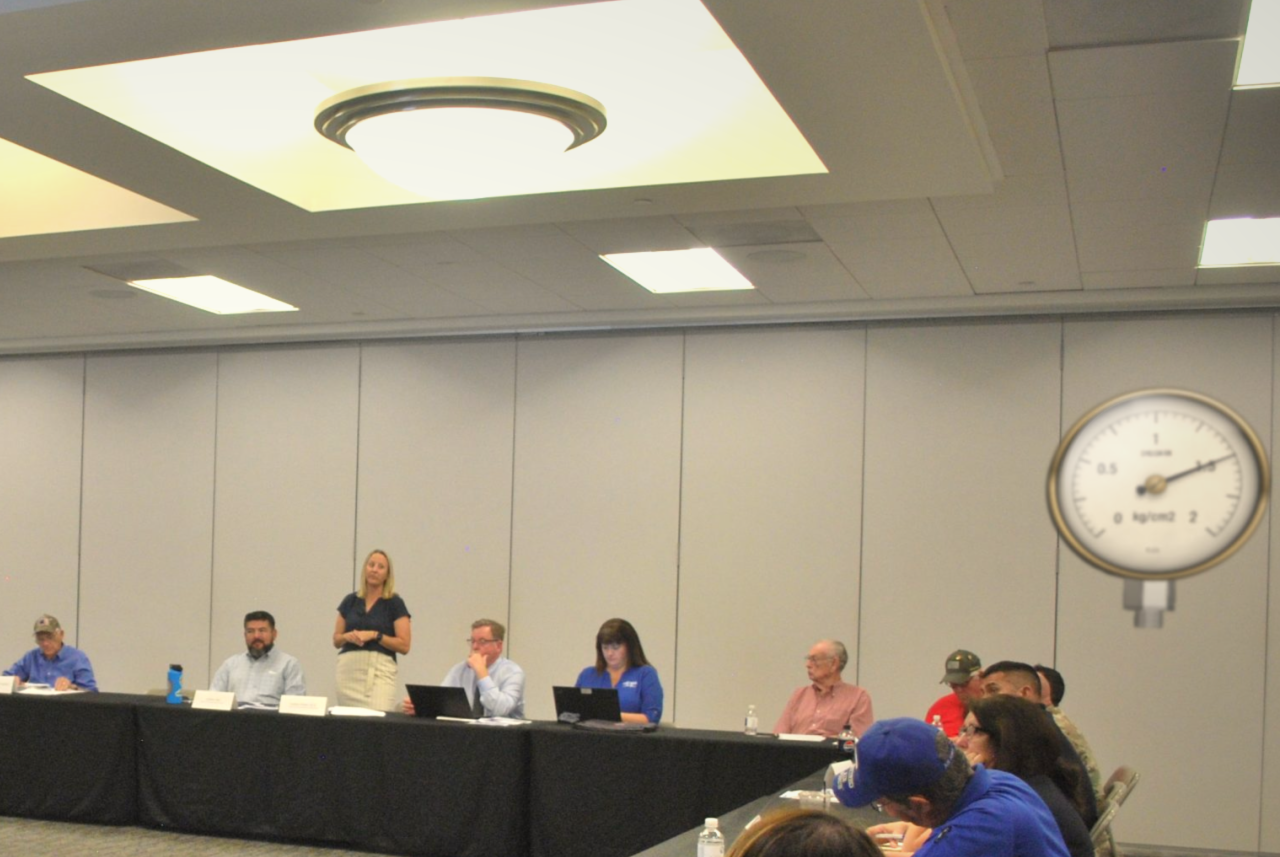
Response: kg/cm² 1.5
